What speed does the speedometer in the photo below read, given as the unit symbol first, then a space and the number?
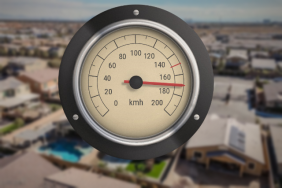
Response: km/h 170
